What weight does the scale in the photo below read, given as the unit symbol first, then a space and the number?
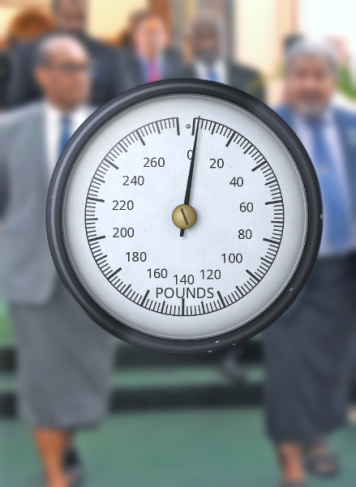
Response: lb 2
